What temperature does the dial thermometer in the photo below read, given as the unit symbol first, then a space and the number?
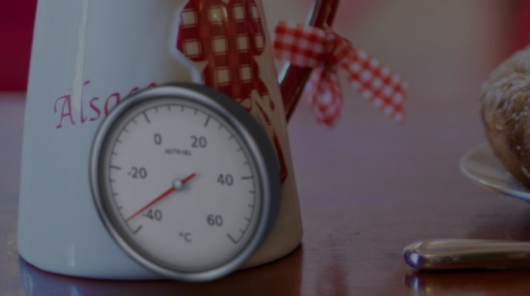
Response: °C -36
